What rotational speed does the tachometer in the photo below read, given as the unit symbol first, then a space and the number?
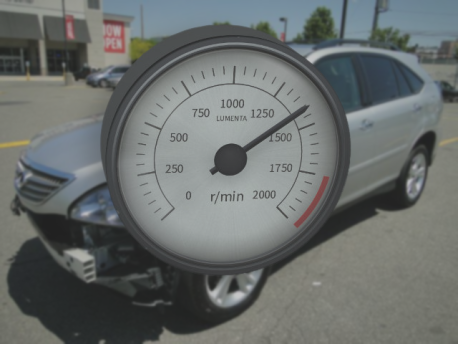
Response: rpm 1400
